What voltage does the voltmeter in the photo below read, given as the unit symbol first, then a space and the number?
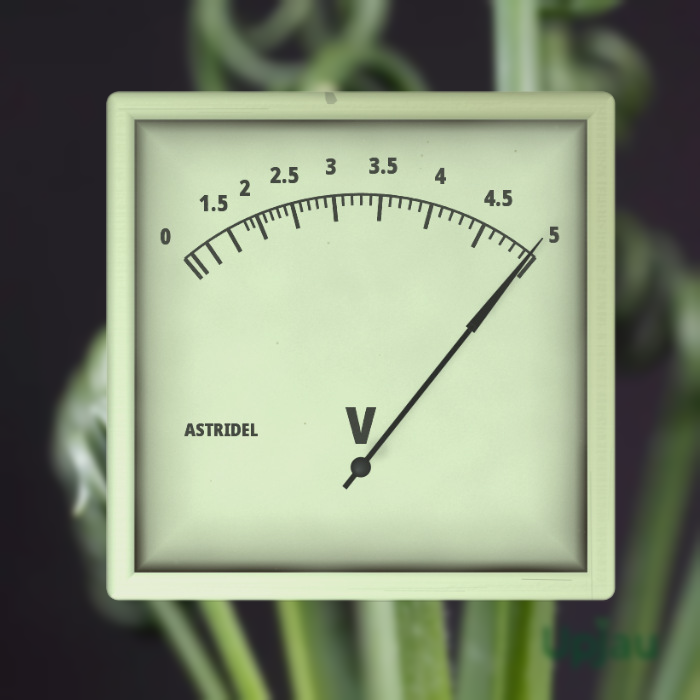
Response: V 4.95
